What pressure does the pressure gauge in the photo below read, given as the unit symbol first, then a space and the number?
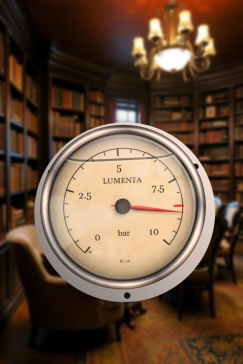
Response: bar 8.75
